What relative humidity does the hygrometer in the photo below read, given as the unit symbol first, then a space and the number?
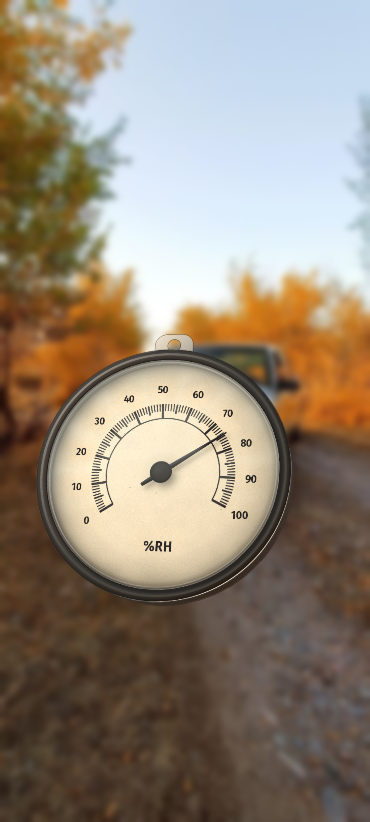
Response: % 75
